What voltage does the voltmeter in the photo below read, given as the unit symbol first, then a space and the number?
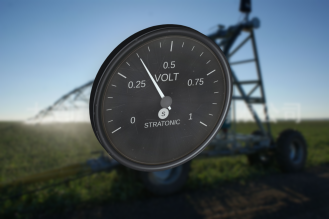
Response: V 0.35
